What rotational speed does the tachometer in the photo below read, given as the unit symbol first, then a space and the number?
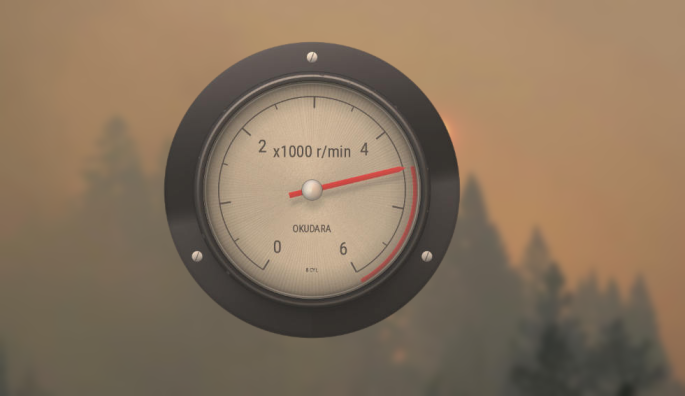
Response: rpm 4500
